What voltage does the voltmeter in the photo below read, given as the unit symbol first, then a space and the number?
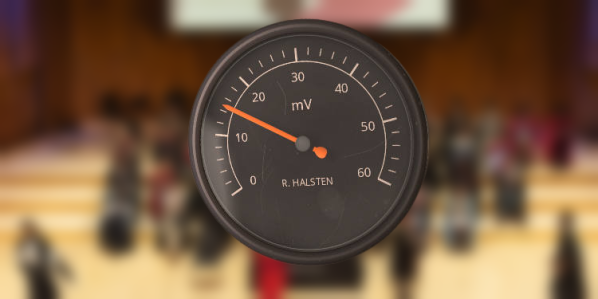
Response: mV 15
